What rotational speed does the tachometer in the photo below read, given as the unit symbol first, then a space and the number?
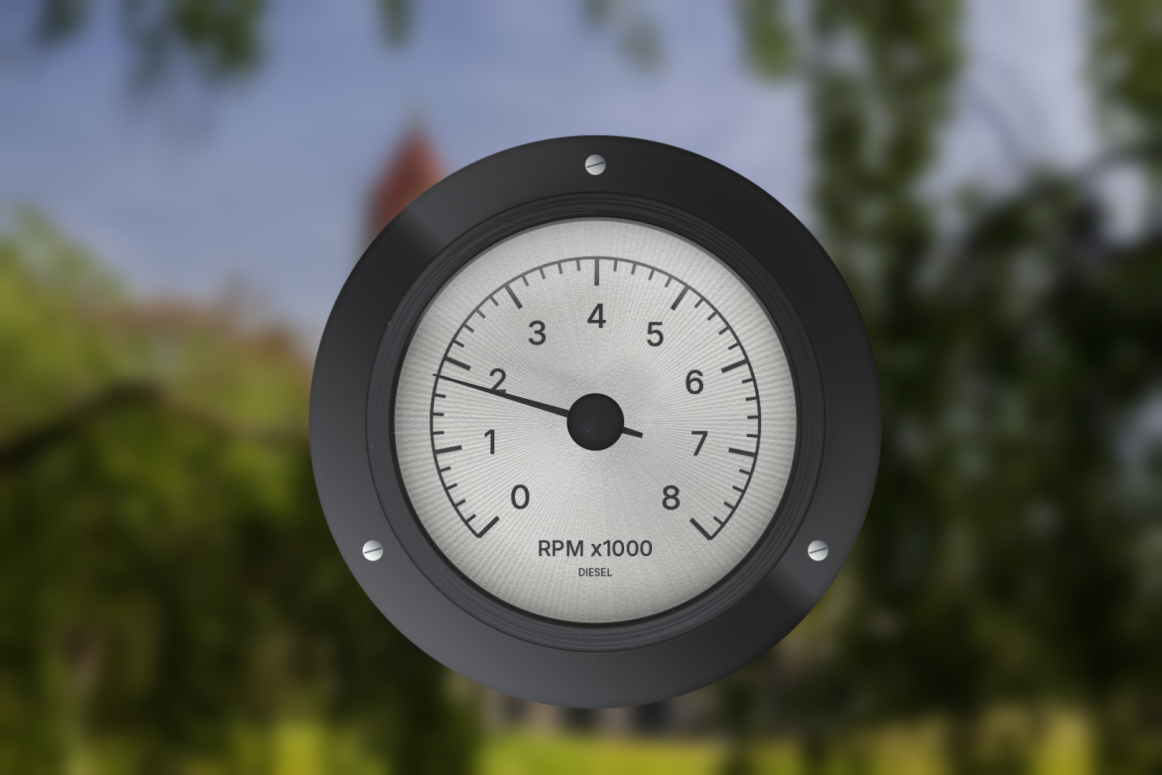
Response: rpm 1800
